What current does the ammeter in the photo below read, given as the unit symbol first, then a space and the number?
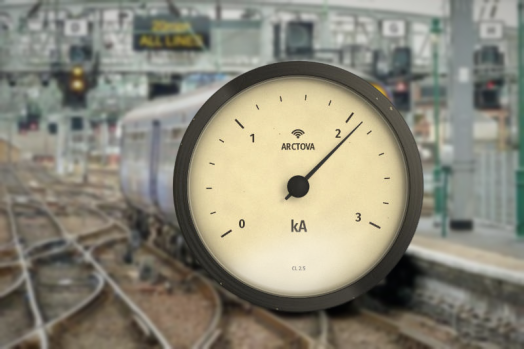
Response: kA 2.1
